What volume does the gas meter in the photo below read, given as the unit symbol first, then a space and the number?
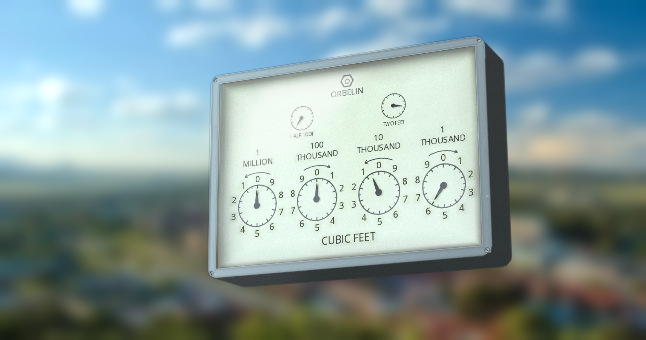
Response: ft³ 600
